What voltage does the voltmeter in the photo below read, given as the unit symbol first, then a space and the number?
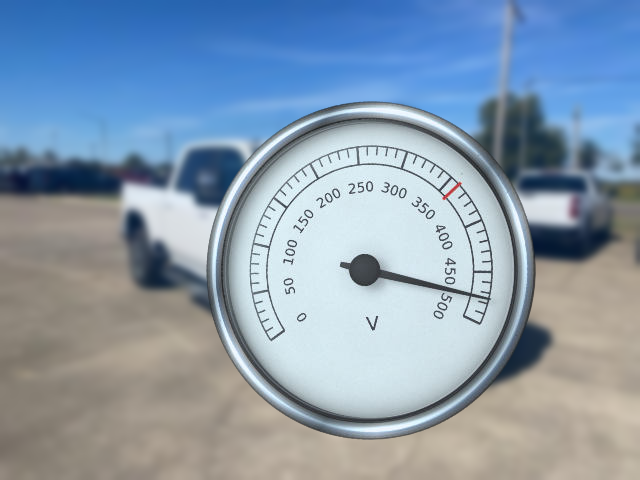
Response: V 475
